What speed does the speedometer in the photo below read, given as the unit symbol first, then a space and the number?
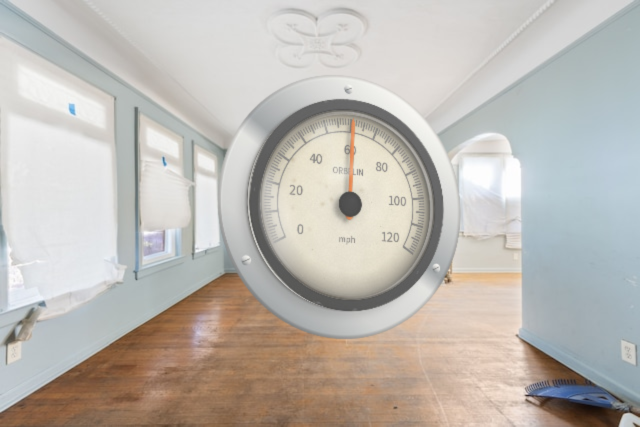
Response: mph 60
